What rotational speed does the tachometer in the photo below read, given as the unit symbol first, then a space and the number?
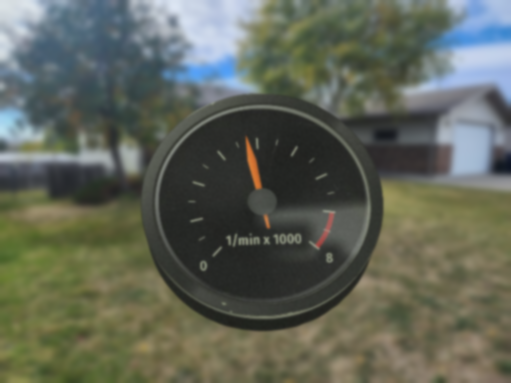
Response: rpm 3750
